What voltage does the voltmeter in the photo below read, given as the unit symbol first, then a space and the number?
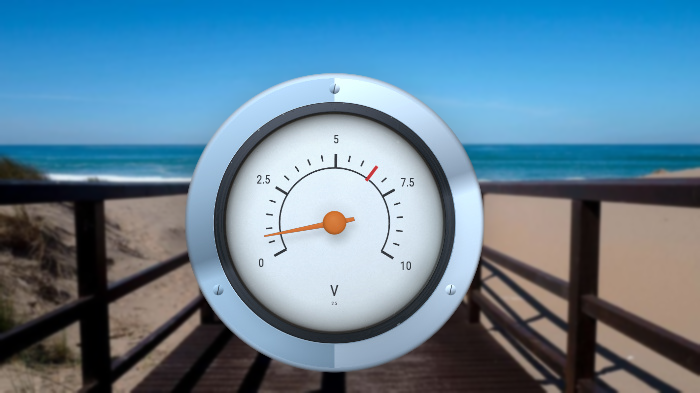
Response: V 0.75
